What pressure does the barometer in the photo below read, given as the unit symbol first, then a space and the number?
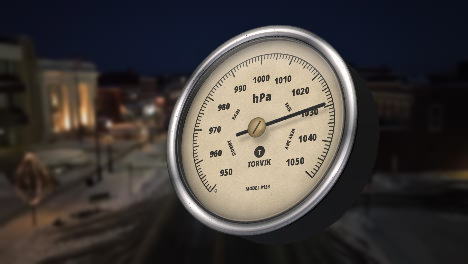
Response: hPa 1030
